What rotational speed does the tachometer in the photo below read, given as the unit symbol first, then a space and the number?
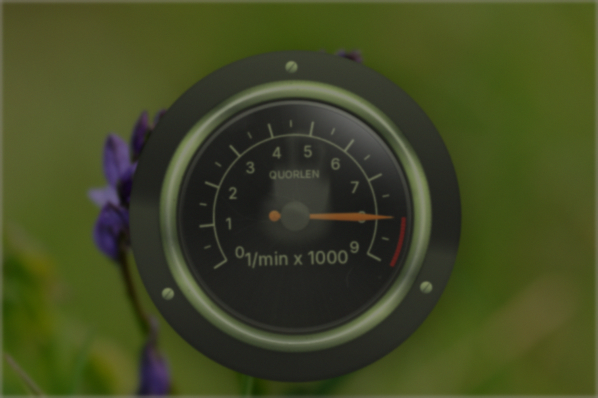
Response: rpm 8000
